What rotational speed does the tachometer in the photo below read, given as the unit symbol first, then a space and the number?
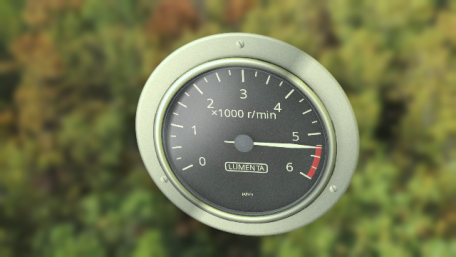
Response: rpm 5250
